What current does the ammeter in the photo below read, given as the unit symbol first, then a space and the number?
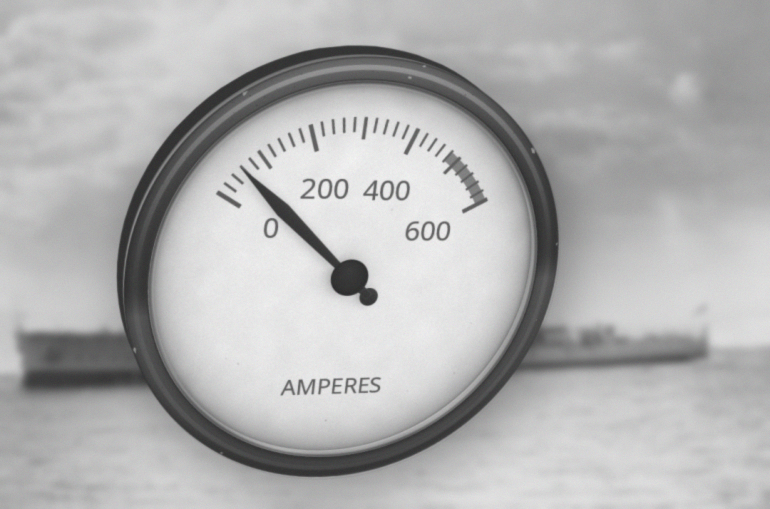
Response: A 60
